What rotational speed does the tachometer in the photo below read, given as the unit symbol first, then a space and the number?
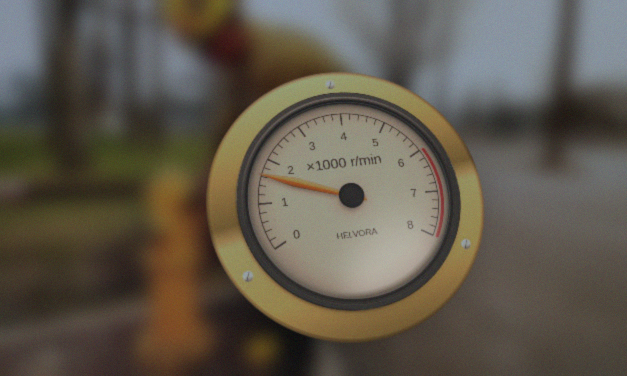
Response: rpm 1600
